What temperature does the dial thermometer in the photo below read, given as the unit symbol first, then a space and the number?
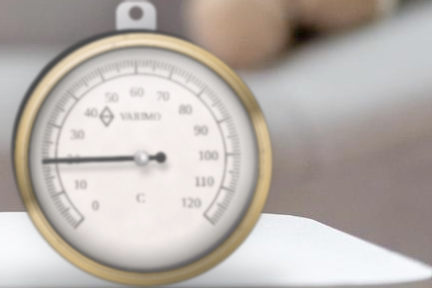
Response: °C 20
